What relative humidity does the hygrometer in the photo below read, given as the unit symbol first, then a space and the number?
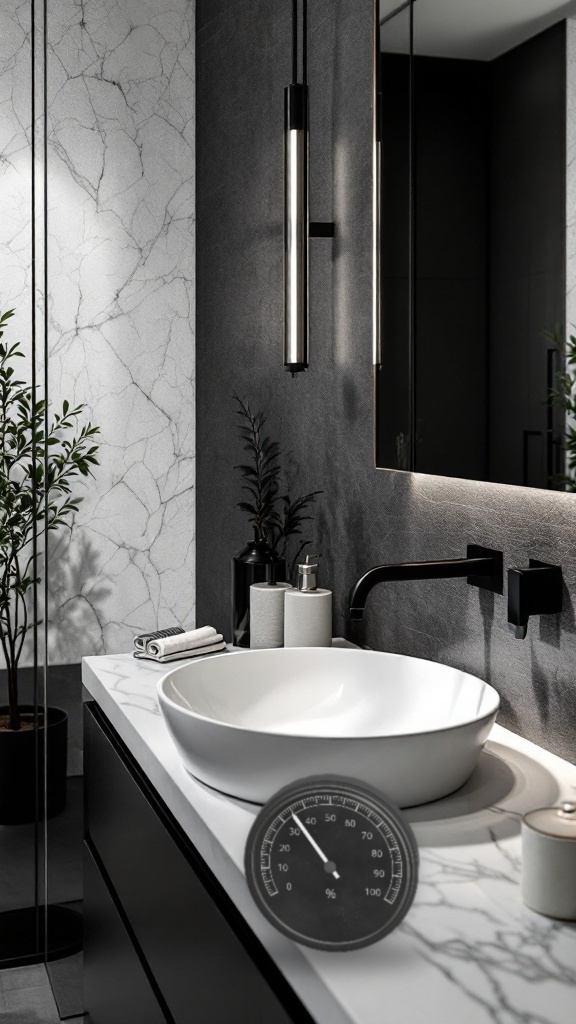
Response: % 35
